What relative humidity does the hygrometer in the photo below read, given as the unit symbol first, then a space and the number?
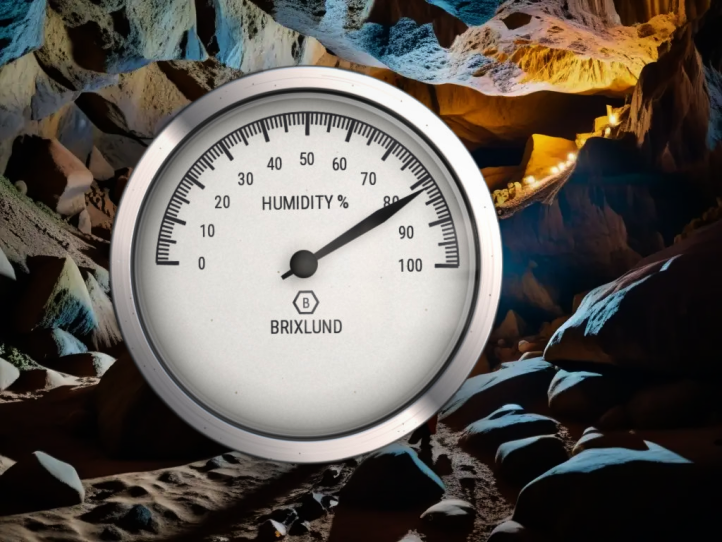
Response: % 82
